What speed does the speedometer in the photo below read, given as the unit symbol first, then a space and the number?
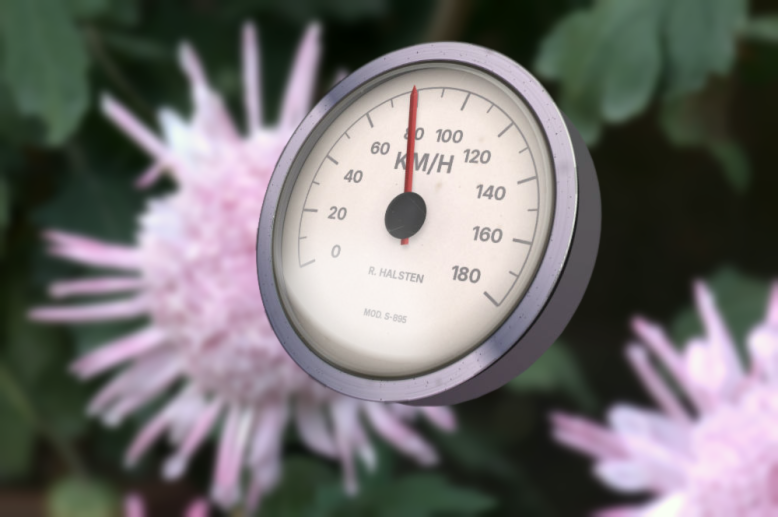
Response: km/h 80
